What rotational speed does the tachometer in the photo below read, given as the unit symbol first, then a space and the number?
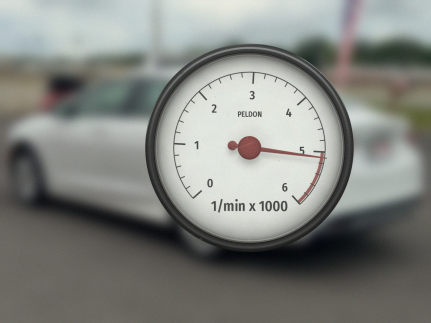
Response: rpm 5100
